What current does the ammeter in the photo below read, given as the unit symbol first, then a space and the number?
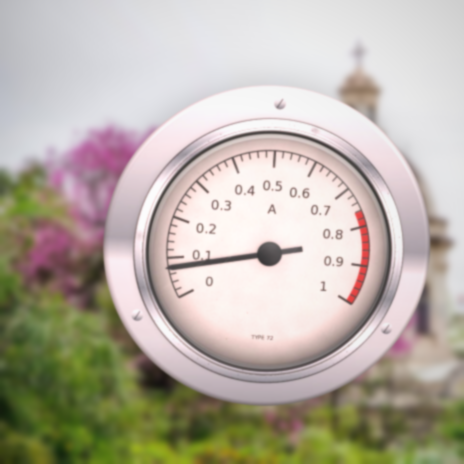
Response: A 0.08
